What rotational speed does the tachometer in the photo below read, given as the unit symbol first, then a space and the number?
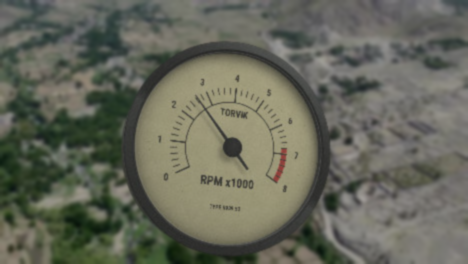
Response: rpm 2600
